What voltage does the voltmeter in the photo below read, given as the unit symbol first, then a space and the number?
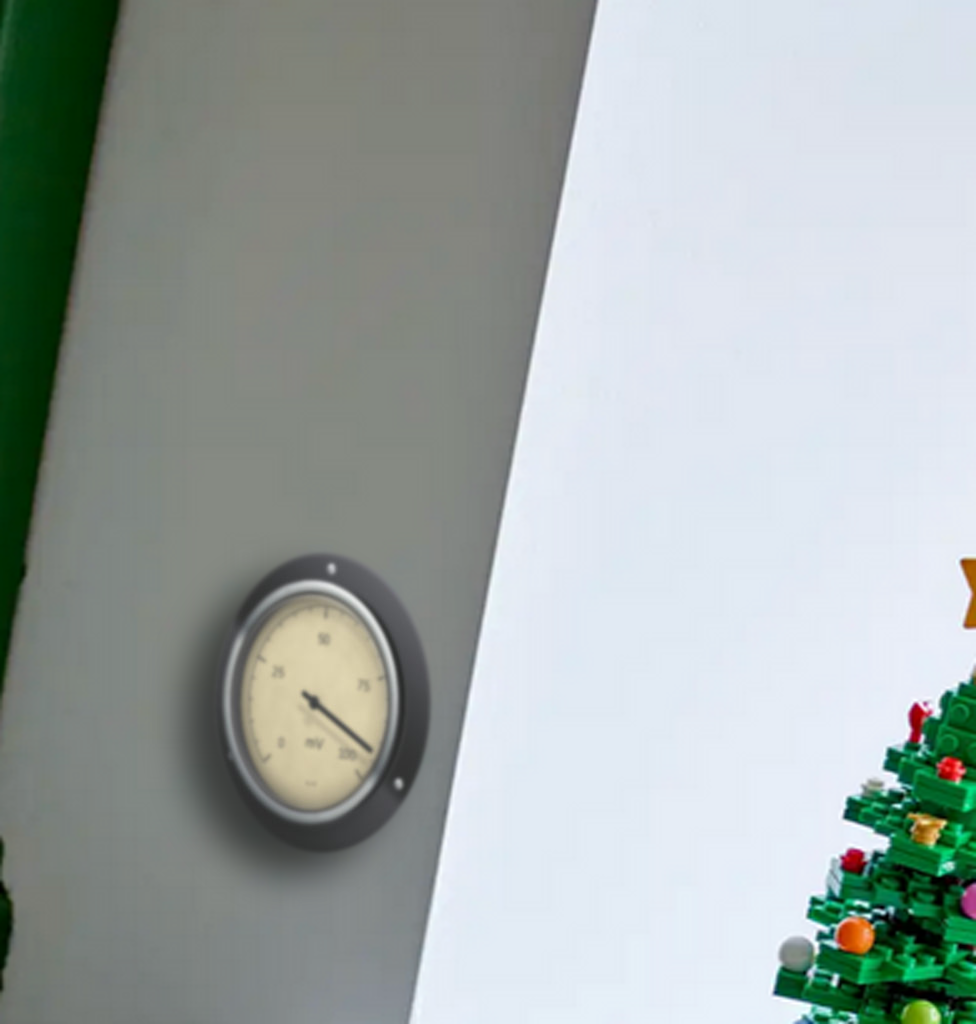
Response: mV 92.5
